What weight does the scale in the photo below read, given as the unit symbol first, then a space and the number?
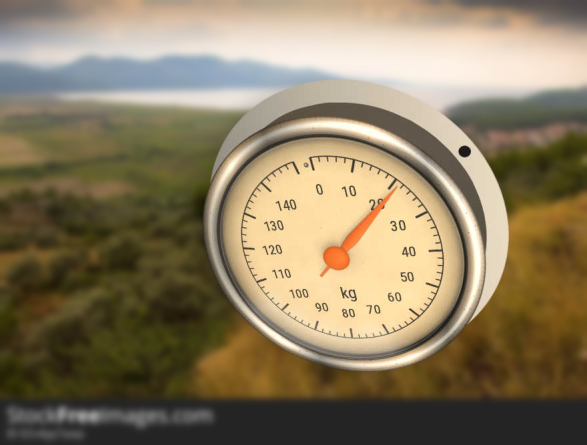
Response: kg 21
